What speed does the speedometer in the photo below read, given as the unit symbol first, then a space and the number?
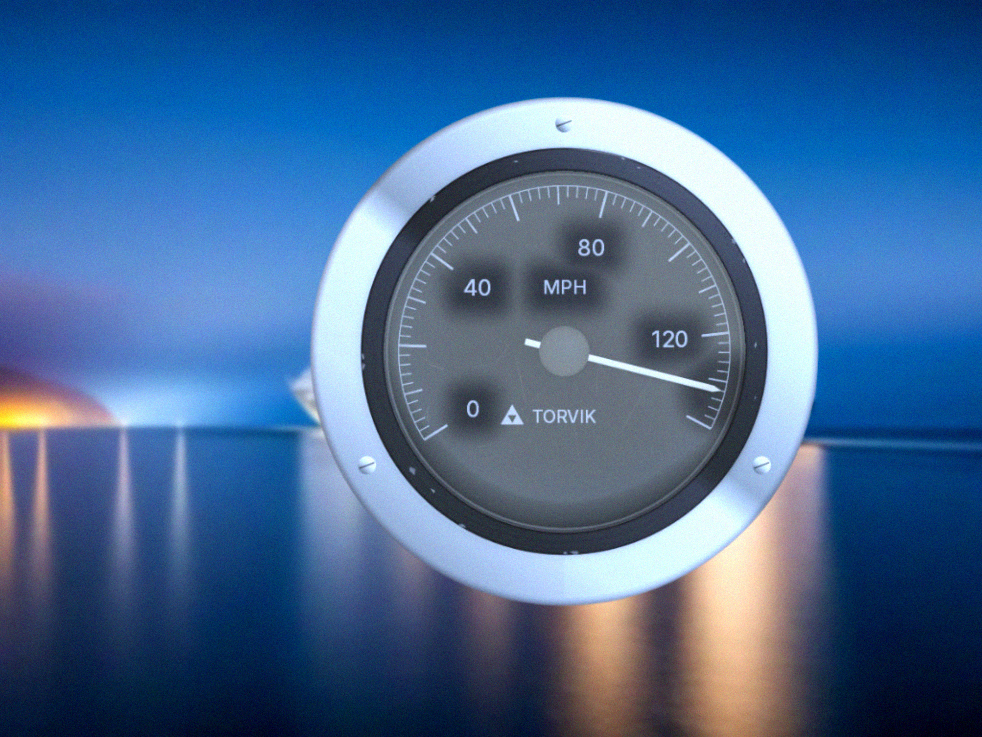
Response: mph 132
